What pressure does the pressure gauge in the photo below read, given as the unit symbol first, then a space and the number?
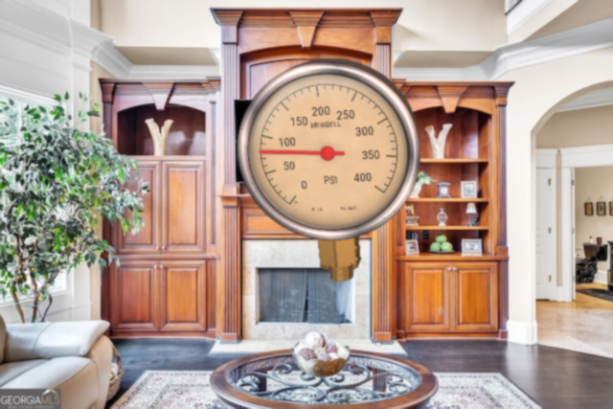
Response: psi 80
